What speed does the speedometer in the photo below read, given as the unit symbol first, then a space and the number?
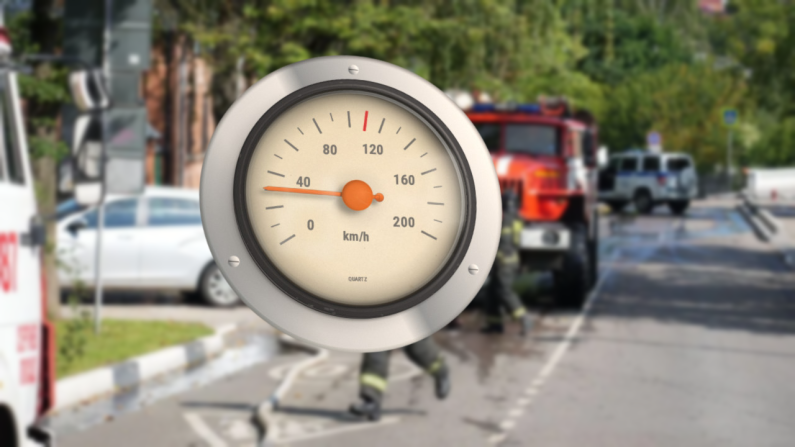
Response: km/h 30
